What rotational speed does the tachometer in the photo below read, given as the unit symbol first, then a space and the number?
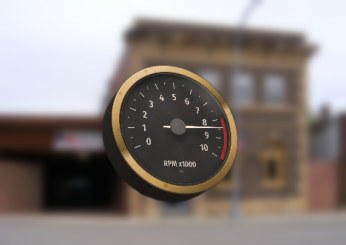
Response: rpm 8500
